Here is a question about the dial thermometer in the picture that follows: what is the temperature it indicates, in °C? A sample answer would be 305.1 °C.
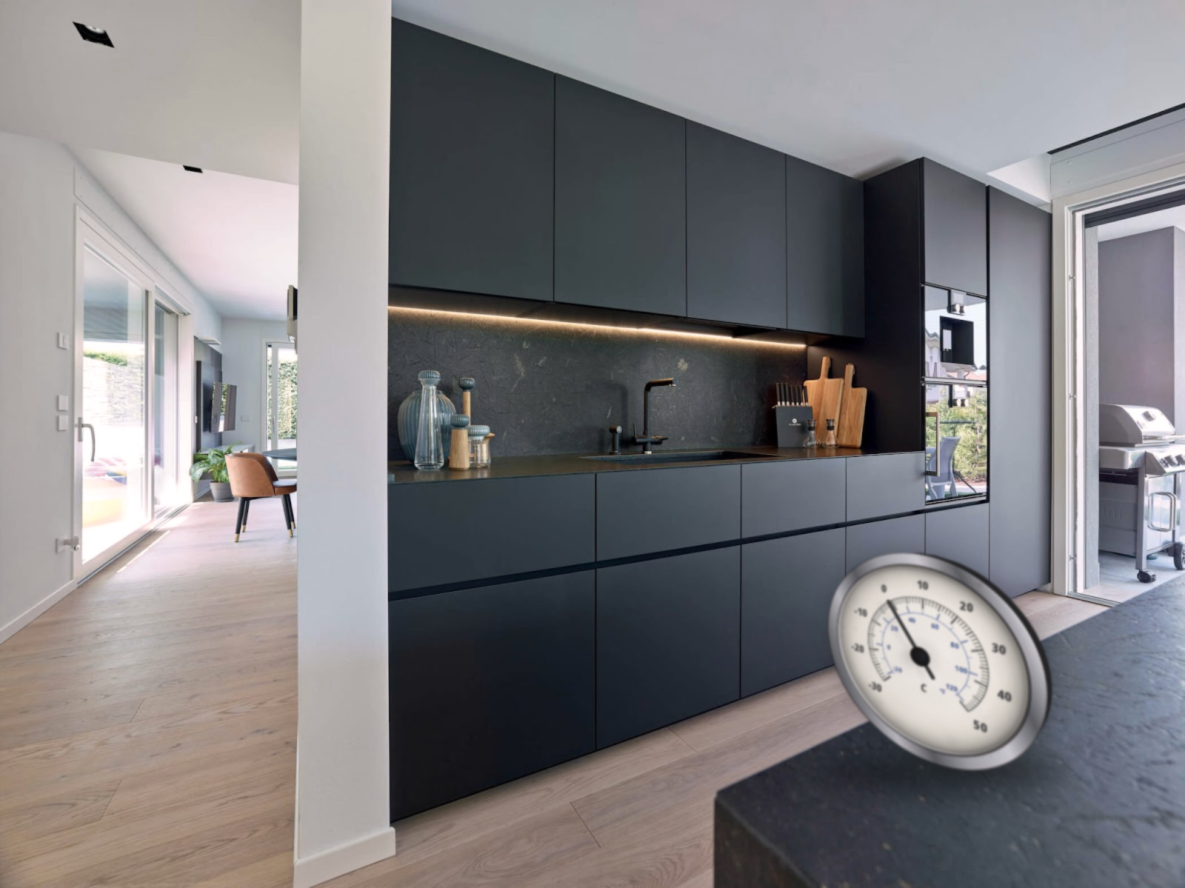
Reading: 0 °C
